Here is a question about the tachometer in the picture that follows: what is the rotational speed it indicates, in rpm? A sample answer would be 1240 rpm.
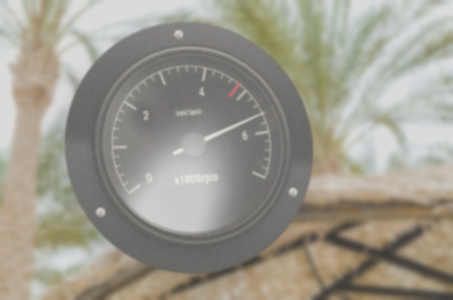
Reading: 5600 rpm
